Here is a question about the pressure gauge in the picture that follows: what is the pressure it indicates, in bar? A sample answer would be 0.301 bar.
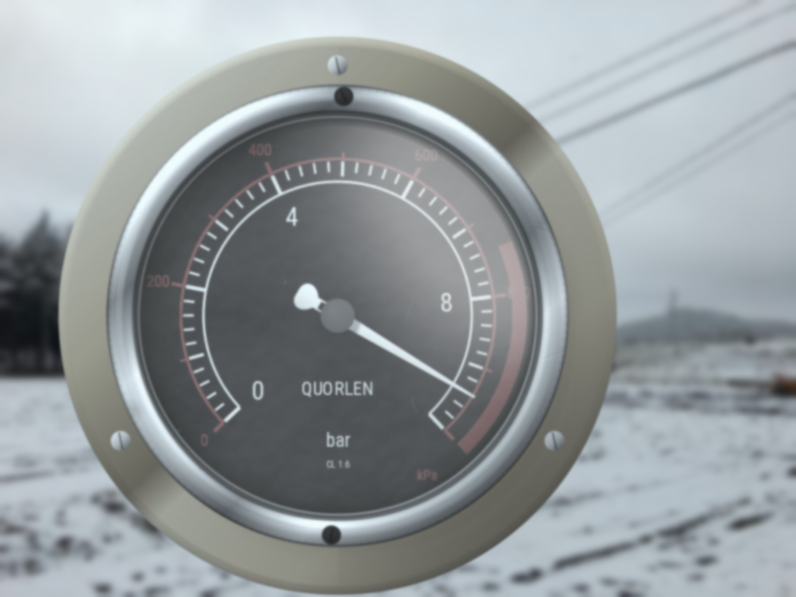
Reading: 9.4 bar
